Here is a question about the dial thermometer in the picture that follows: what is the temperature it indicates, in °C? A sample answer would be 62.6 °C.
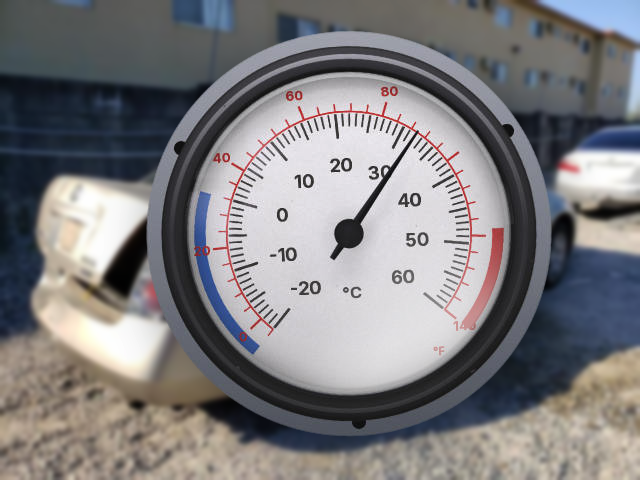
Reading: 32 °C
